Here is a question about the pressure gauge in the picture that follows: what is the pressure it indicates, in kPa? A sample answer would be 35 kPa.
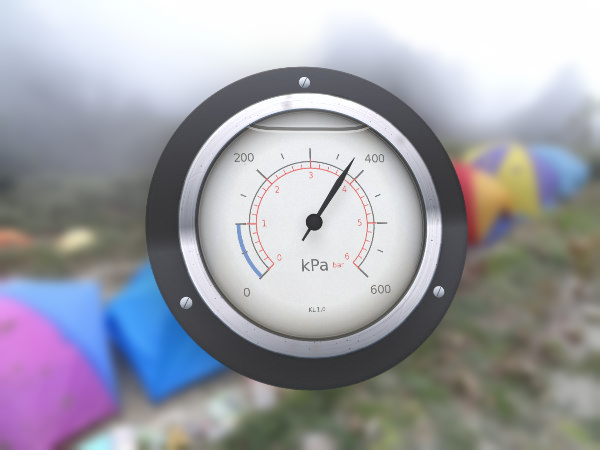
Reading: 375 kPa
